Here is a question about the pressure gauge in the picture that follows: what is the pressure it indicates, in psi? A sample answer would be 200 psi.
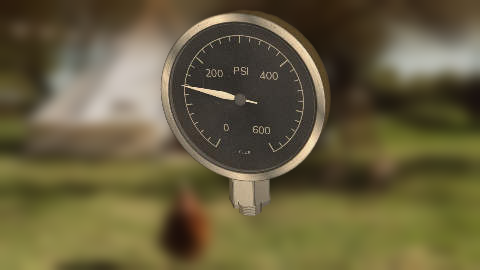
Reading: 140 psi
